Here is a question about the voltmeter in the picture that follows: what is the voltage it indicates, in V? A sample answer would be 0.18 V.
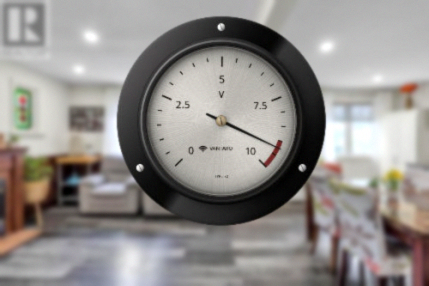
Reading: 9.25 V
